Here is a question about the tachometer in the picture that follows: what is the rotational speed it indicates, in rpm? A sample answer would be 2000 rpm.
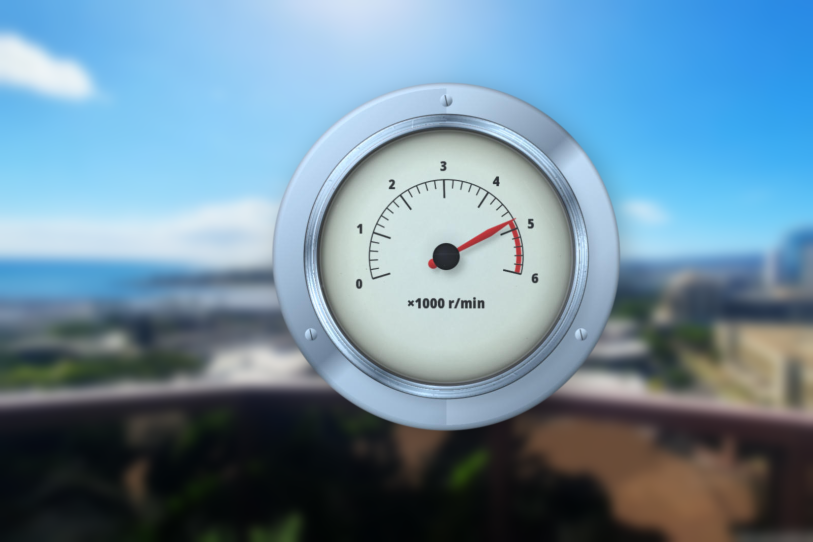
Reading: 4800 rpm
